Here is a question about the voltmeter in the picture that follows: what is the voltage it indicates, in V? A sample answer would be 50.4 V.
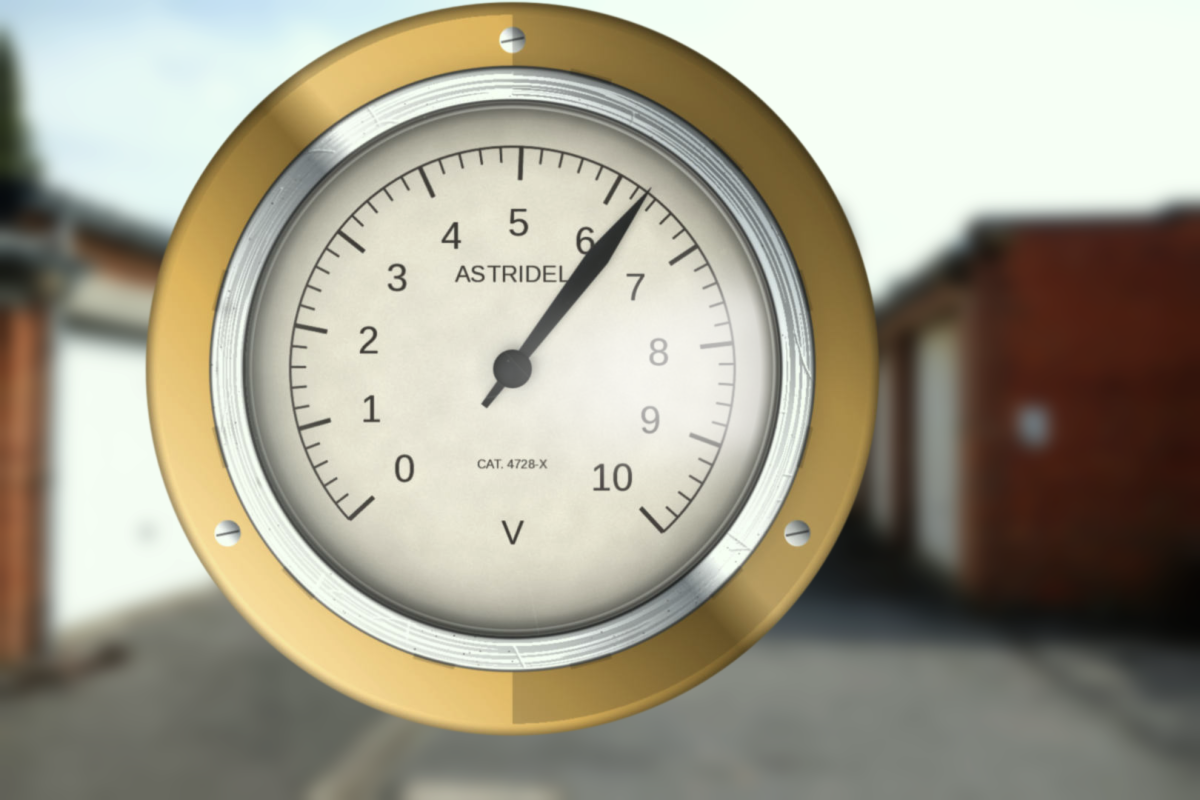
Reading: 6.3 V
